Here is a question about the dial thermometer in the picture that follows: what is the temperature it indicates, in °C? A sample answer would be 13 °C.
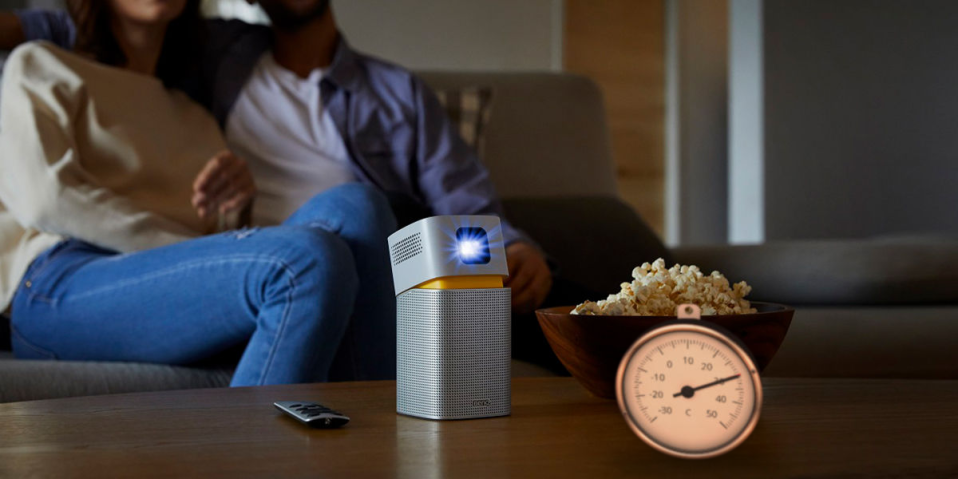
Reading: 30 °C
